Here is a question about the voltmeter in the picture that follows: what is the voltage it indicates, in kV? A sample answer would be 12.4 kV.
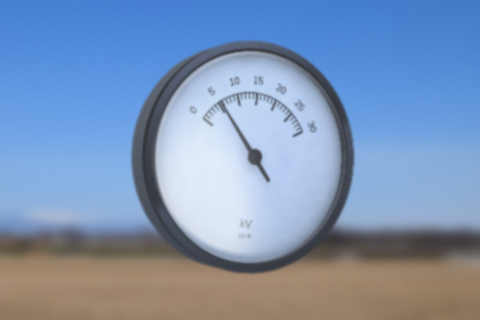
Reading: 5 kV
